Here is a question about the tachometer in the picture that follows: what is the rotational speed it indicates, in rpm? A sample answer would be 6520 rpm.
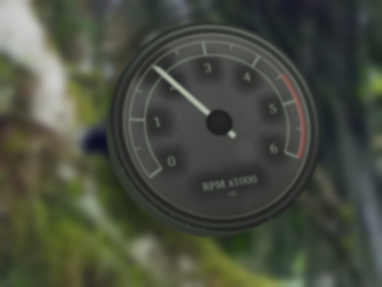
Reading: 2000 rpm
